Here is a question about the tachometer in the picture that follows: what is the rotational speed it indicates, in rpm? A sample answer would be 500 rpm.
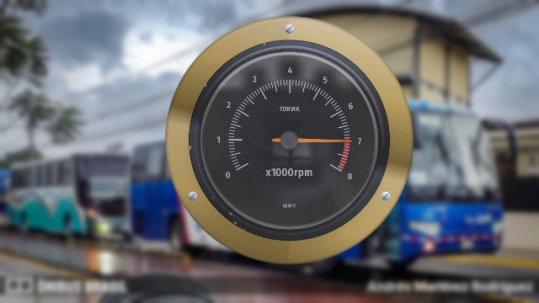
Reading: 7000 rpm
